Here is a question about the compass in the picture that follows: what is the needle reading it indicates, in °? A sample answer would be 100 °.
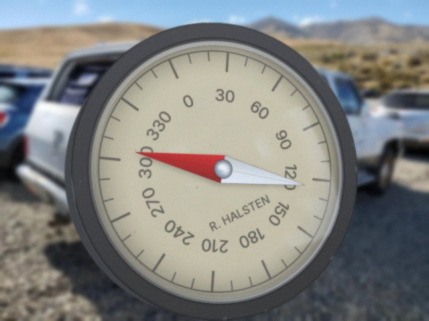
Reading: 305 °
